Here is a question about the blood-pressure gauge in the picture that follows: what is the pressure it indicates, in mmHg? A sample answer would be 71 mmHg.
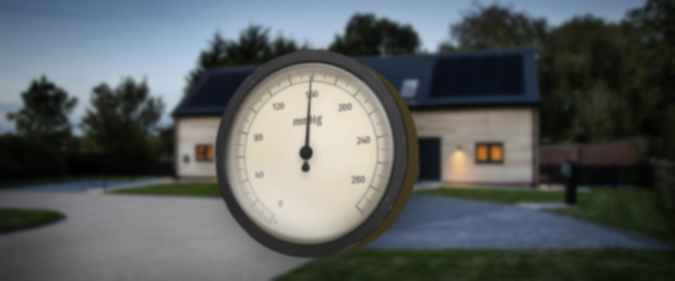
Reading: 160 mmHg
